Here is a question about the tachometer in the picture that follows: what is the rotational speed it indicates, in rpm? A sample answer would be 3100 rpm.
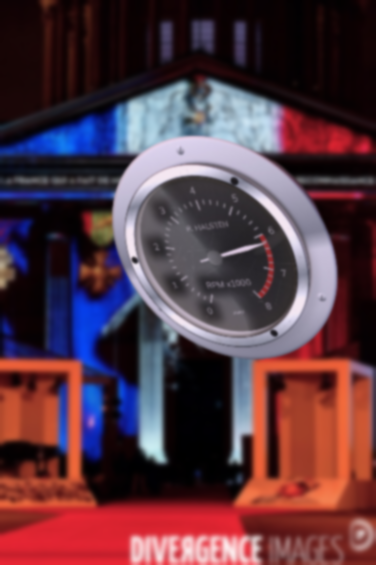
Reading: 6200 rpm
